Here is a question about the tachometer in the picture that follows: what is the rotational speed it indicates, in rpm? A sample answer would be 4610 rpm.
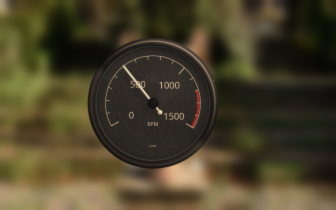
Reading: 500 rpm
